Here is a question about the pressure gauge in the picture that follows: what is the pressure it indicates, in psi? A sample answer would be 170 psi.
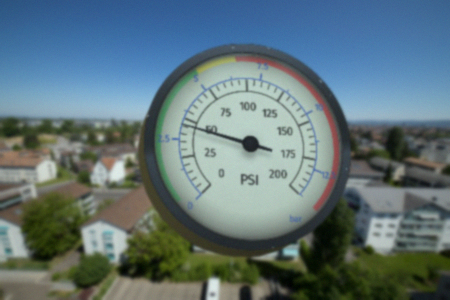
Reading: 45 psi
